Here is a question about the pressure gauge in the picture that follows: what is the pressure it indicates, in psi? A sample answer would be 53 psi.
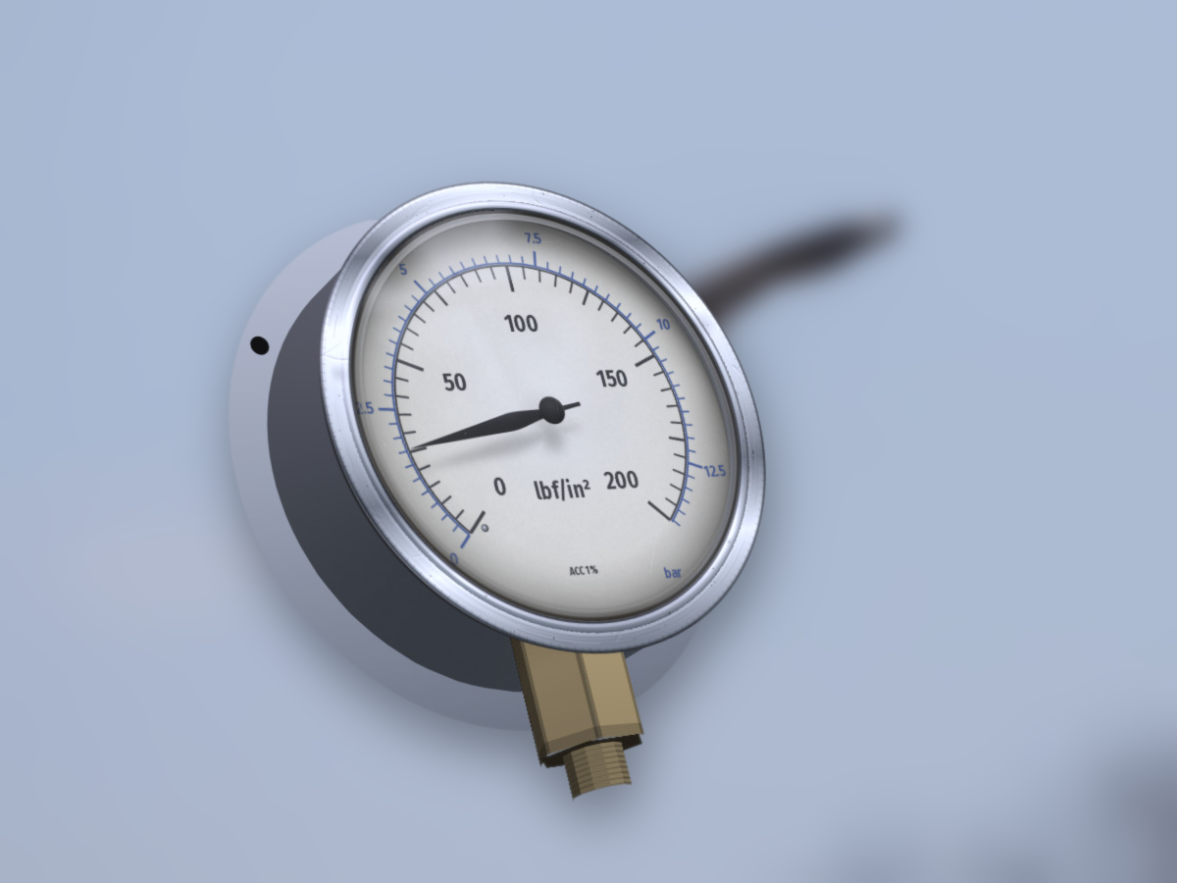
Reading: 25 psi
